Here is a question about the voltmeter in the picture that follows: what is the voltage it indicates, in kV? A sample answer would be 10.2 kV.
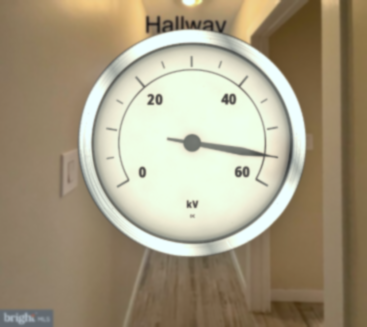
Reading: 55 kV
